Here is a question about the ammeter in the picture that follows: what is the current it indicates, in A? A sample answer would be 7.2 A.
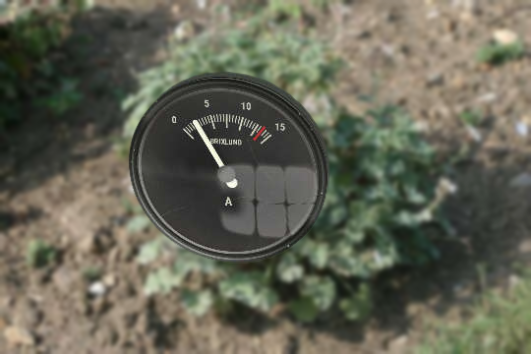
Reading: 2.5 A
